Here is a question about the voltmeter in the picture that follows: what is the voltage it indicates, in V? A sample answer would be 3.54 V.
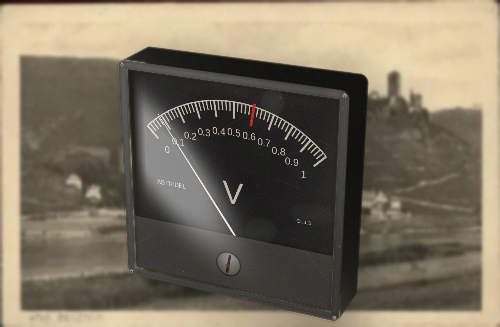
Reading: 0.1 V
